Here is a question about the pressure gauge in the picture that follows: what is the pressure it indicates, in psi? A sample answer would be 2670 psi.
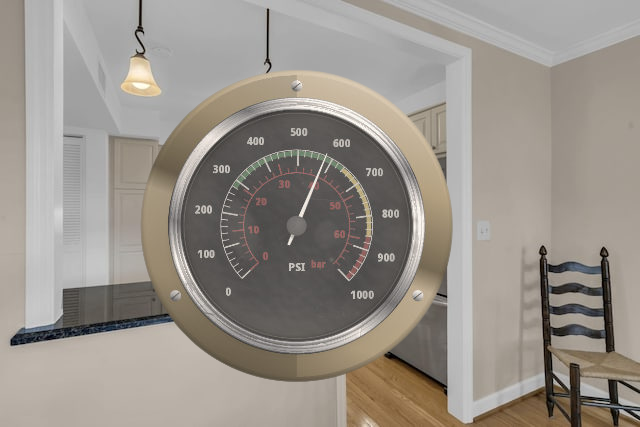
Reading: 580 psi
